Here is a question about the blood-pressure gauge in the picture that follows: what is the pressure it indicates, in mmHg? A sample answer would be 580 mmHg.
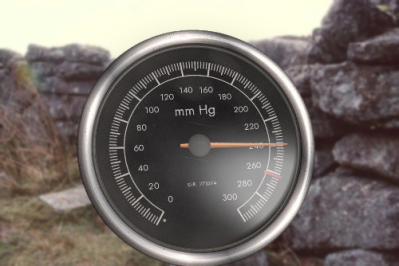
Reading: 240 mmHg
